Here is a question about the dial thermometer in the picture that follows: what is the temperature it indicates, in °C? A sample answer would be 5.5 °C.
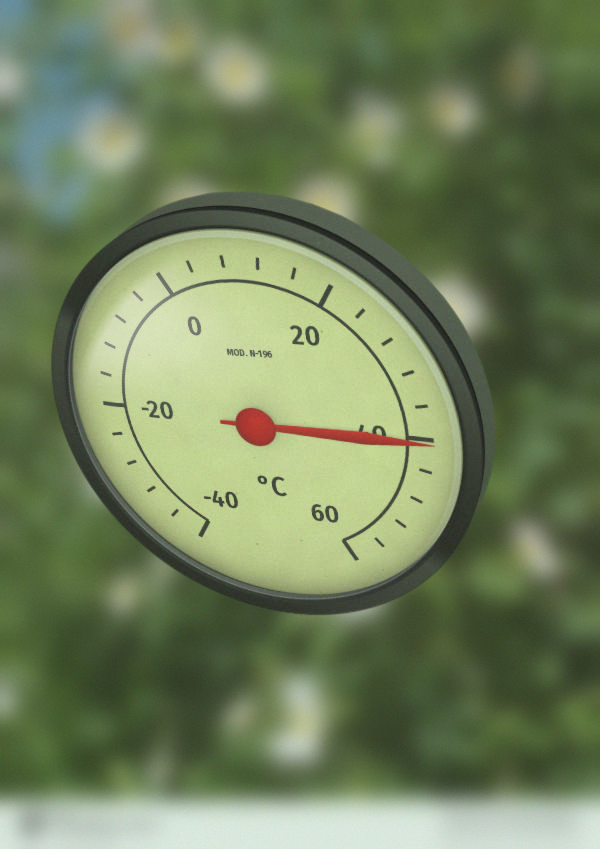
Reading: 40 °C
